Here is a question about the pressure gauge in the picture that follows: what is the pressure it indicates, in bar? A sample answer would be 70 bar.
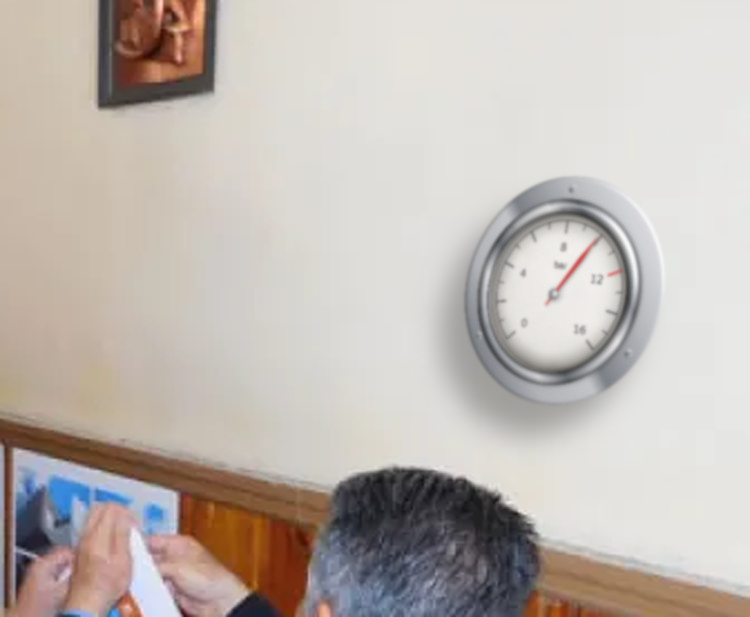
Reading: 10 bar
